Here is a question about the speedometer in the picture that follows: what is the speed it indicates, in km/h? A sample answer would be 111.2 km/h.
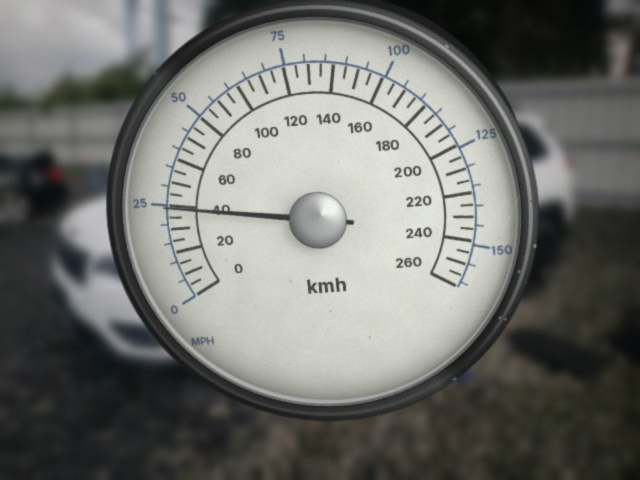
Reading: 40 km/h
